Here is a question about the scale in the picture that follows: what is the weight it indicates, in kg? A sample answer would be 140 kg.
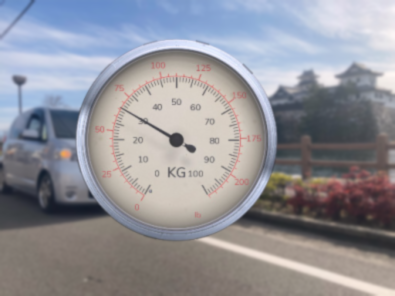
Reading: 30 kg
